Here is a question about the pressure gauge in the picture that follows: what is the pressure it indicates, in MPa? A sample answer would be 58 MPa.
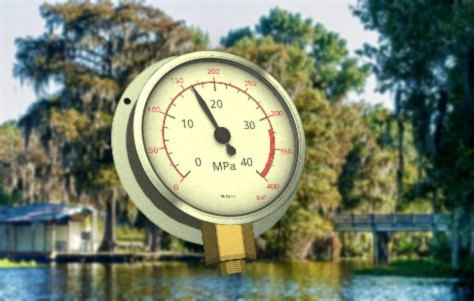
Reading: 16 MPa
